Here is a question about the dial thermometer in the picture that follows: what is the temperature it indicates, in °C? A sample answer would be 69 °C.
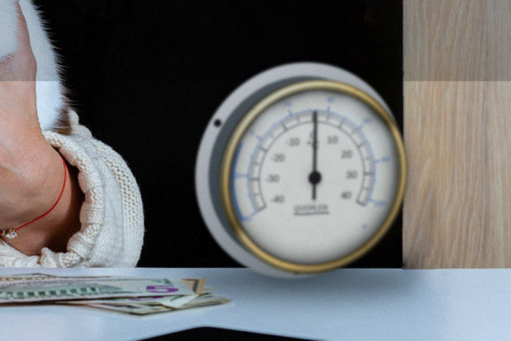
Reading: 0 °C
